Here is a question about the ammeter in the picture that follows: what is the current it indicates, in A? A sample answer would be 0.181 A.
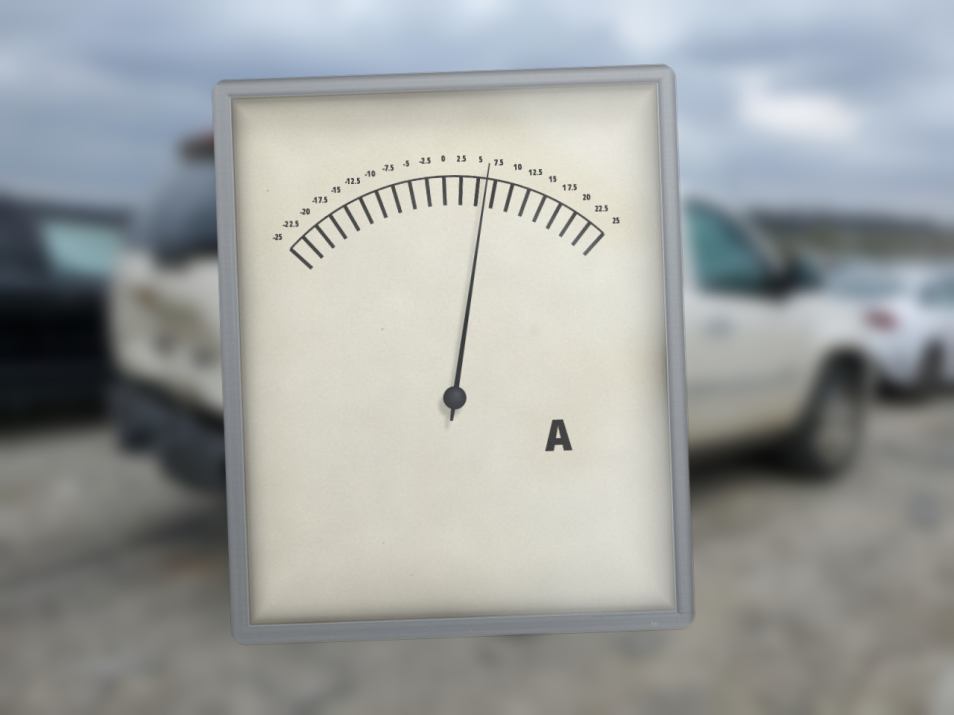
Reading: 6.25 A
